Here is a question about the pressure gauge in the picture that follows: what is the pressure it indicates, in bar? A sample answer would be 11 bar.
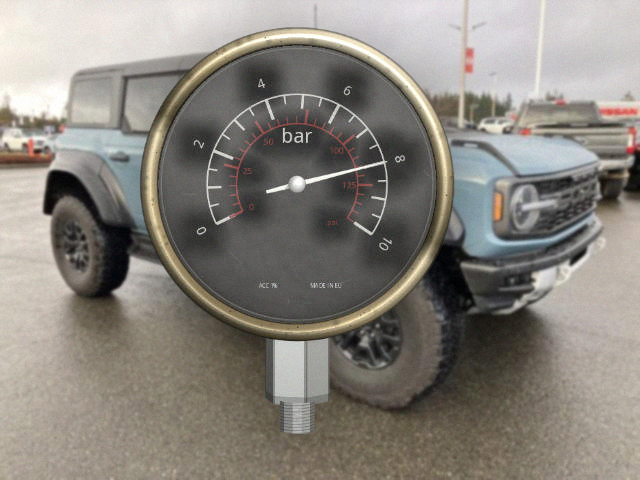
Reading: 8 bar
